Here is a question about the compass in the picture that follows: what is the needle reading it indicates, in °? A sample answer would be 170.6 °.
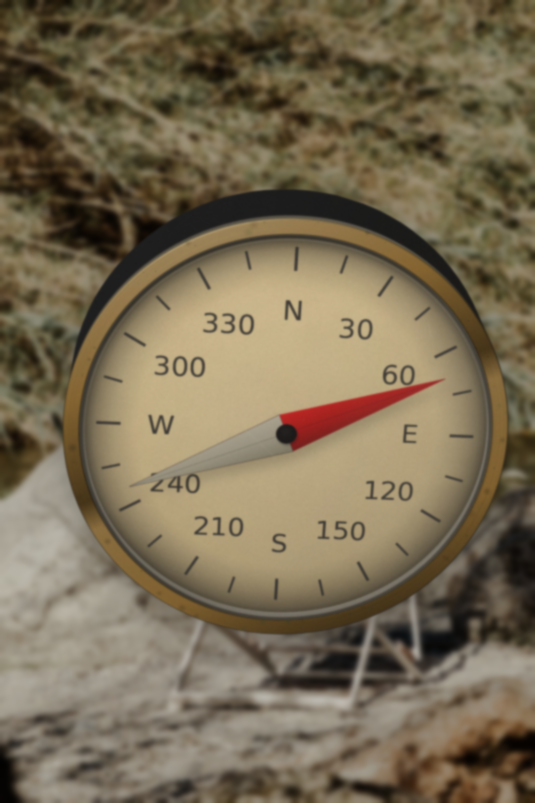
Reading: 67.5 °
